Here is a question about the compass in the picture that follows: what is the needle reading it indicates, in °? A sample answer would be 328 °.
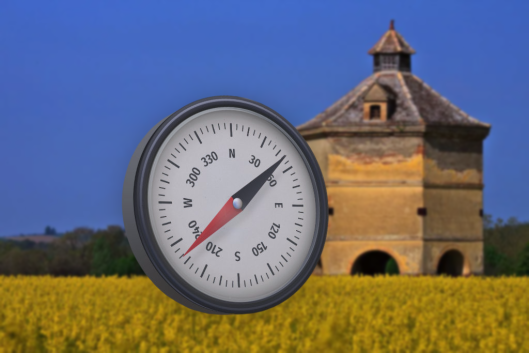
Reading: 230 °
